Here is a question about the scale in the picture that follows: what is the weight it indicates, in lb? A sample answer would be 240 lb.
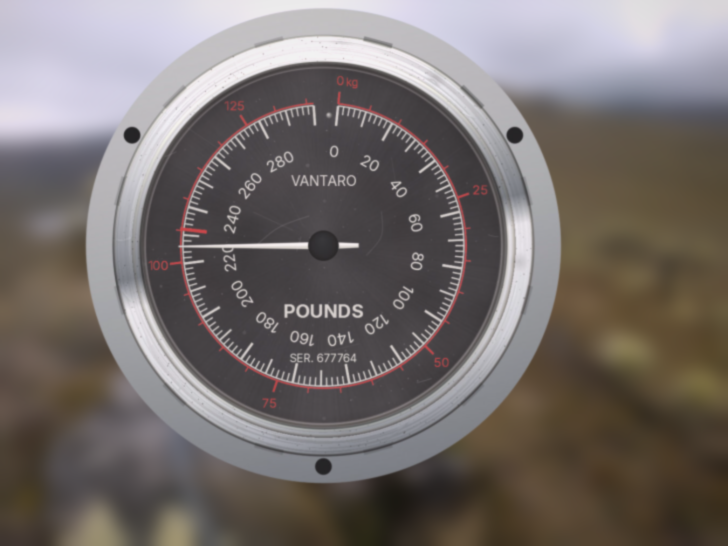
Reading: 226 lb
